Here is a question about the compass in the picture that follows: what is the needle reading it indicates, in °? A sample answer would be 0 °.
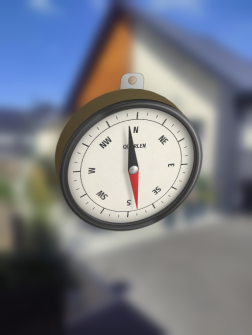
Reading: 170 °
